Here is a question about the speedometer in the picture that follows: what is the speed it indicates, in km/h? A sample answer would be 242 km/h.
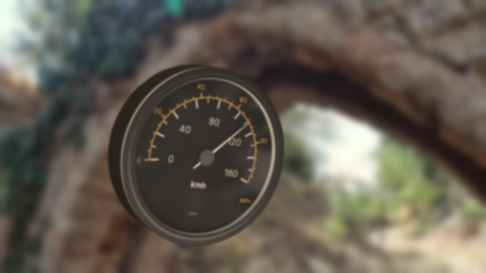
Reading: 110 km/h
